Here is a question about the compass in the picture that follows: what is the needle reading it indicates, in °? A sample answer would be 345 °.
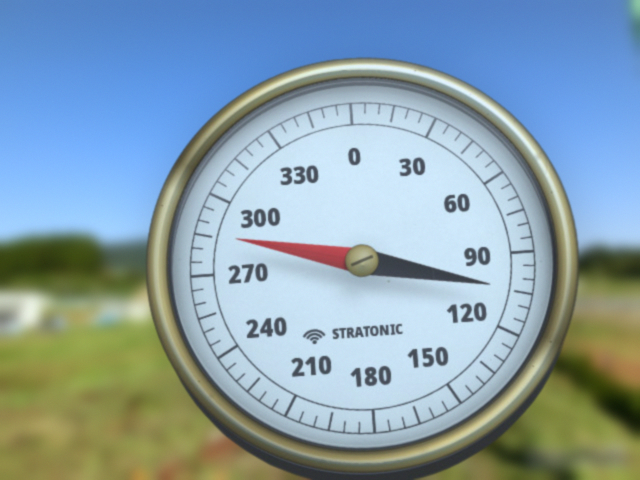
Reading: 285 °
